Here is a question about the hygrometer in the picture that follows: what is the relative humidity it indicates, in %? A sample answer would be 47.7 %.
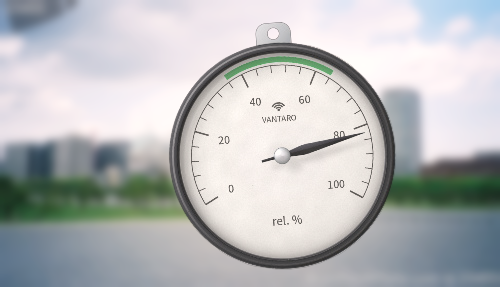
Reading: 82 %
